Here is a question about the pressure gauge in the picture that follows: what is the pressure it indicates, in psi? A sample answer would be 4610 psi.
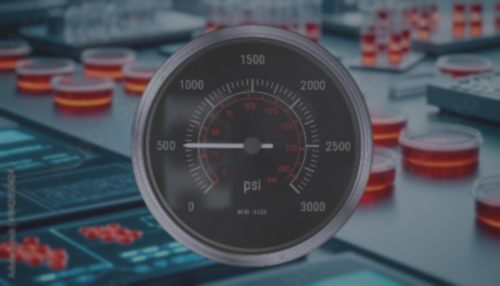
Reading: 500 psi
